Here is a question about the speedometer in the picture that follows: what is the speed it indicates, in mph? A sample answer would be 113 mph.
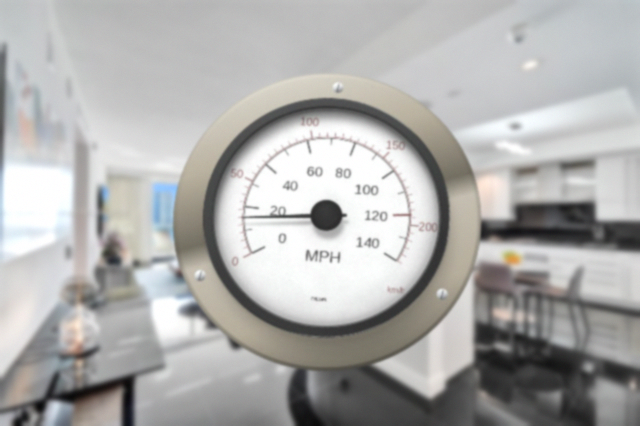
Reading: 15 mph
